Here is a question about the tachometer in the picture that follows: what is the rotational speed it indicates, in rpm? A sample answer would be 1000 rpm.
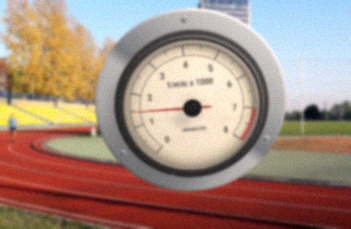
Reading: 1500 rpm
